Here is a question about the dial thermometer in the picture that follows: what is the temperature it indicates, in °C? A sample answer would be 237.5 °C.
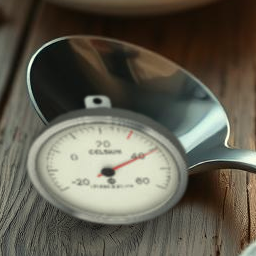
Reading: 40 °C
